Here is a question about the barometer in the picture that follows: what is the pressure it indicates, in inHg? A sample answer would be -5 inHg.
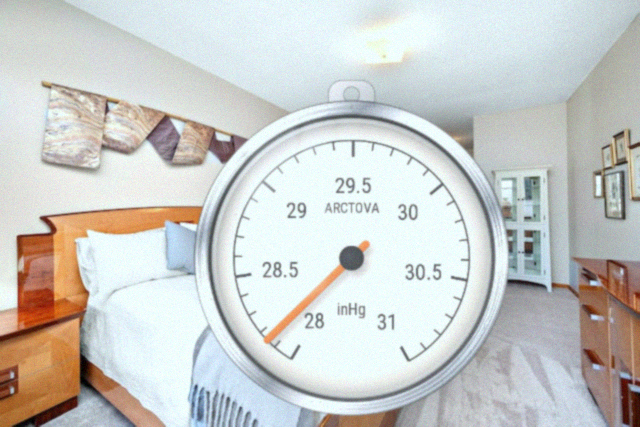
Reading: 28.15 inHg
